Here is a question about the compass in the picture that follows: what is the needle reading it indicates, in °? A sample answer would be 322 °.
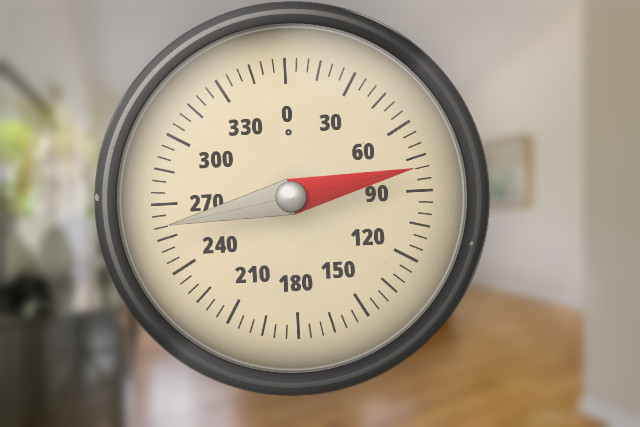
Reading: 80 °
